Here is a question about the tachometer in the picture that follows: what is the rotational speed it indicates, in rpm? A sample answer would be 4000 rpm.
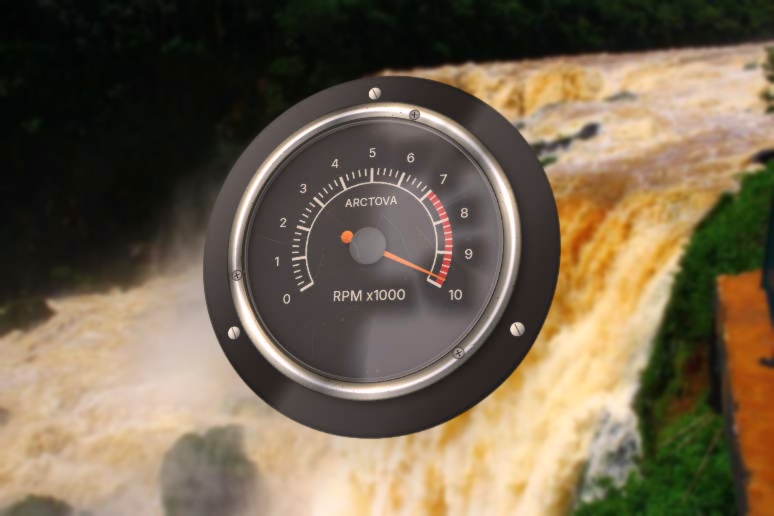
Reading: 9800 rpm
